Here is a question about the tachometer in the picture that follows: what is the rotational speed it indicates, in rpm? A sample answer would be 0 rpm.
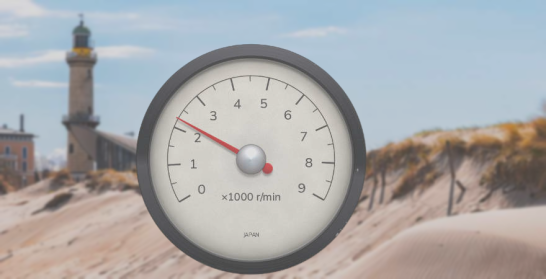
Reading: 2250 rpm
